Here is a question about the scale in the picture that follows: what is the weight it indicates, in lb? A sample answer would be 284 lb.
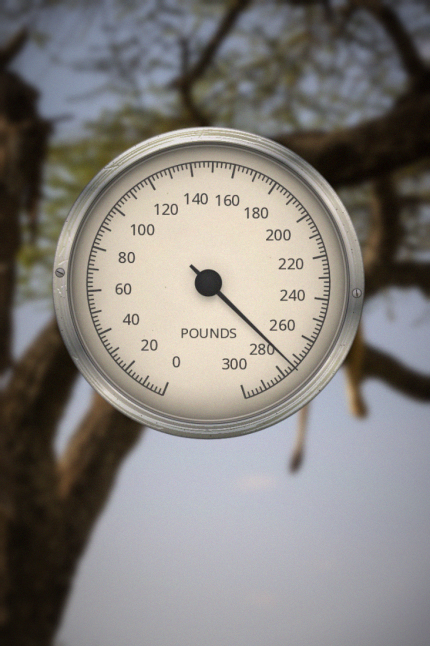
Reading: 274 lb
